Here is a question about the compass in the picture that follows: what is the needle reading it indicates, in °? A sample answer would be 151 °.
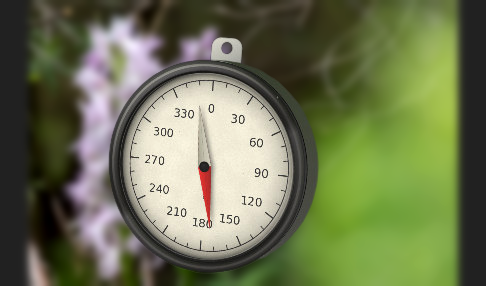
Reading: 170 °
